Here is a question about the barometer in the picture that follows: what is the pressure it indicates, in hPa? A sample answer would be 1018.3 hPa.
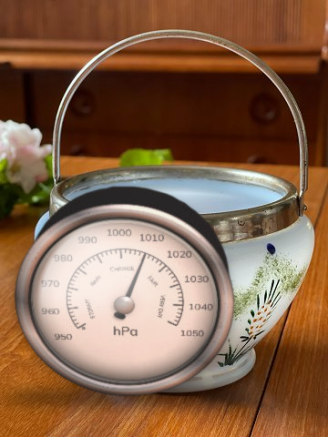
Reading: 1010 hPa
